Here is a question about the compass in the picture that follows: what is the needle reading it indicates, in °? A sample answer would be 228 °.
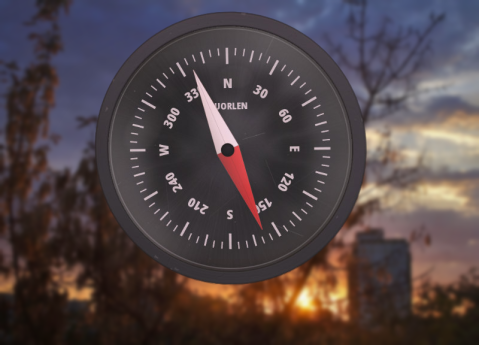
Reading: 157.5 °
